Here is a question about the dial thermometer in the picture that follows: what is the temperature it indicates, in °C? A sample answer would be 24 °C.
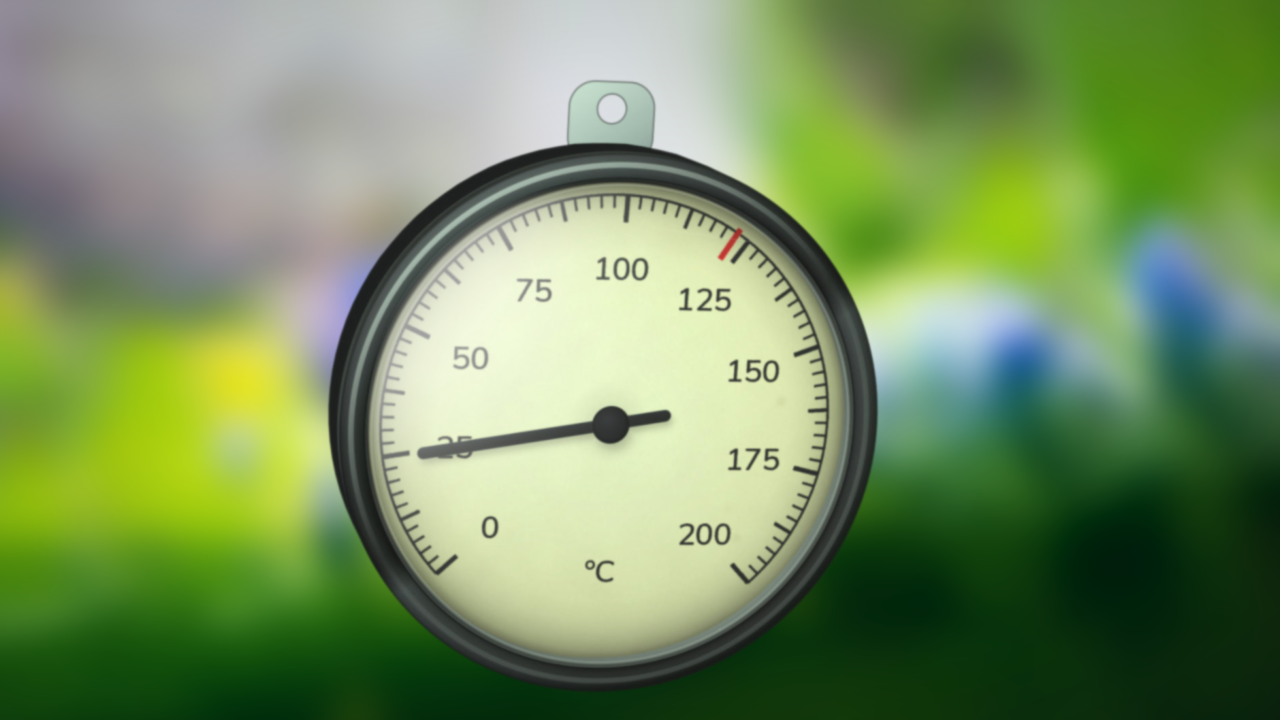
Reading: 25 °C
